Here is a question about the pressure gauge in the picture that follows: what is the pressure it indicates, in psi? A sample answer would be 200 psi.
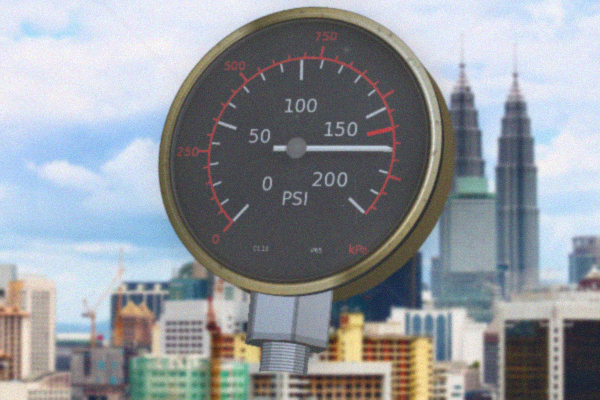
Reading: 170 psi
